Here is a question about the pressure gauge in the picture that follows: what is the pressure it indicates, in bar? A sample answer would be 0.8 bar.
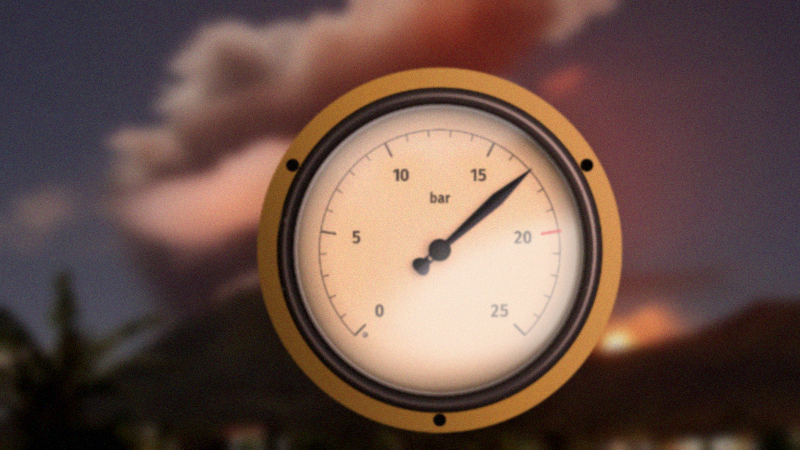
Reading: 17 bar
